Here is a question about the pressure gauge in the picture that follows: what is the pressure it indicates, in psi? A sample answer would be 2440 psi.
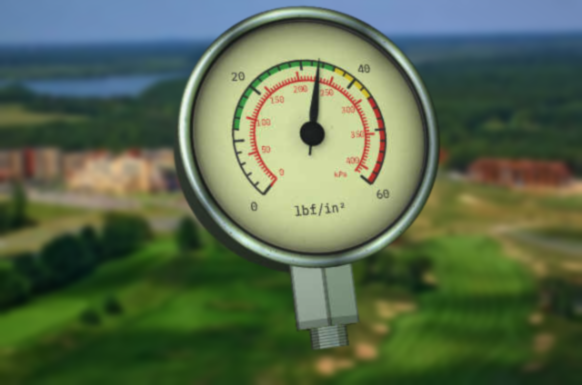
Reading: 33 psi
